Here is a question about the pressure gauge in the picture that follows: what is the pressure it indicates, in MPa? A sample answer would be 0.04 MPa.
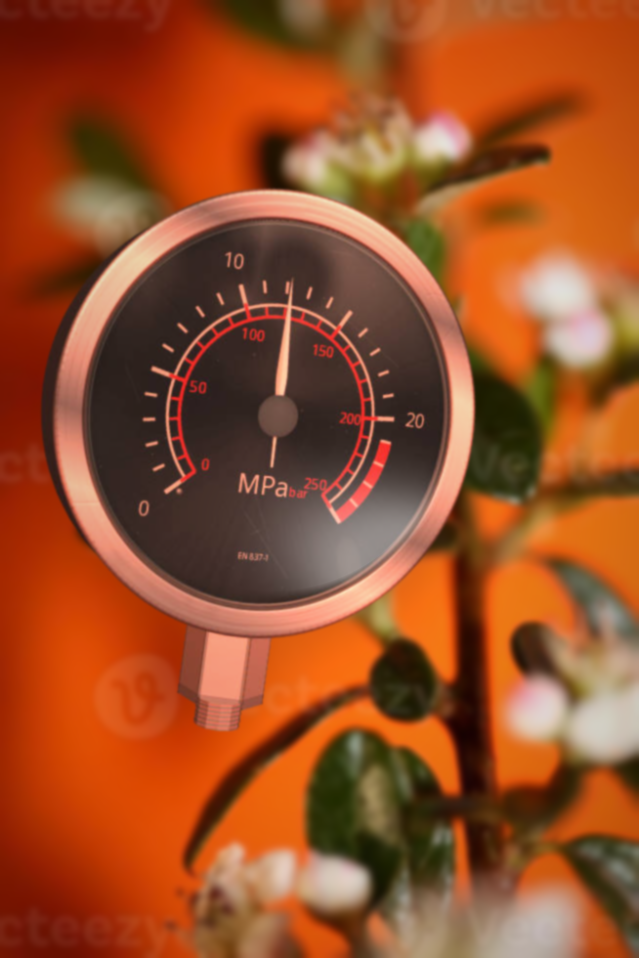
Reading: 12 MPa
